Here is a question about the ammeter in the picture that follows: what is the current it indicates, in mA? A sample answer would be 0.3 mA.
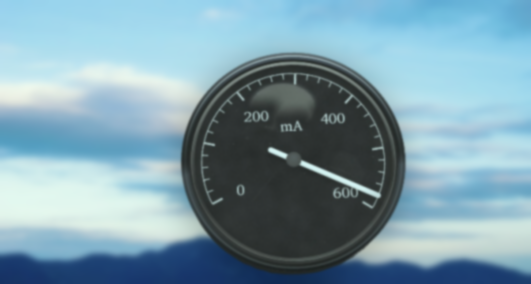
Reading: 580 mA
